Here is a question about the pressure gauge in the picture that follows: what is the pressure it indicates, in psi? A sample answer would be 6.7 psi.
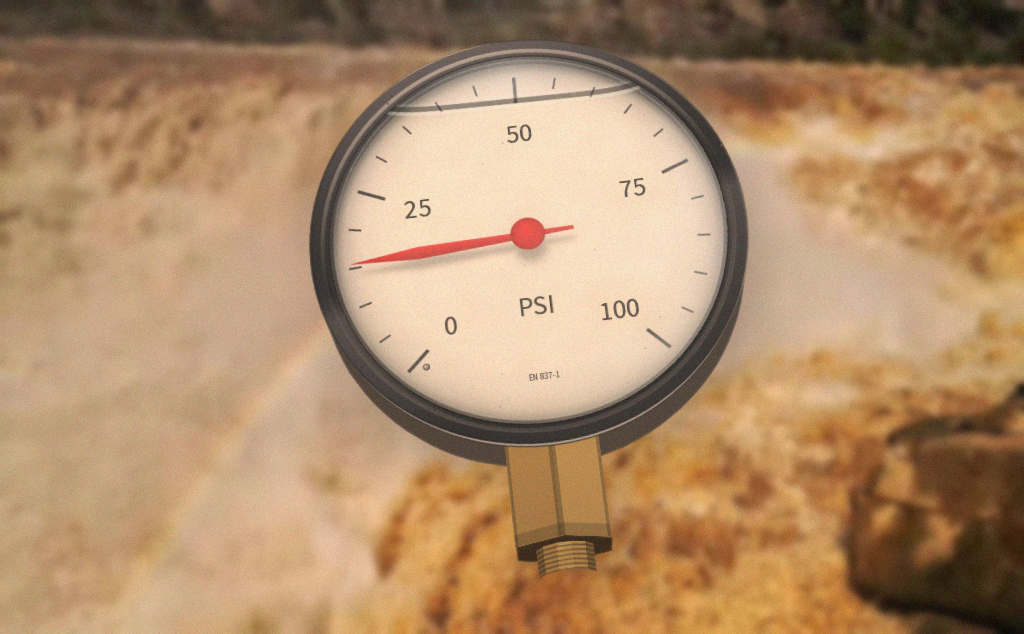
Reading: 15 psi
